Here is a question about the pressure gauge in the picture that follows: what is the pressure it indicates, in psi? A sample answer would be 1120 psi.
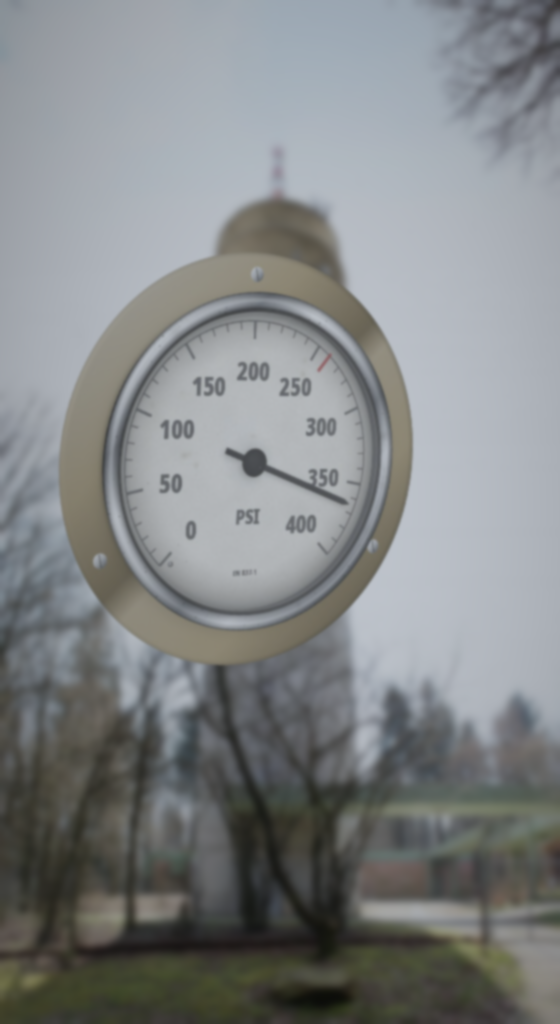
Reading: 365 psi
